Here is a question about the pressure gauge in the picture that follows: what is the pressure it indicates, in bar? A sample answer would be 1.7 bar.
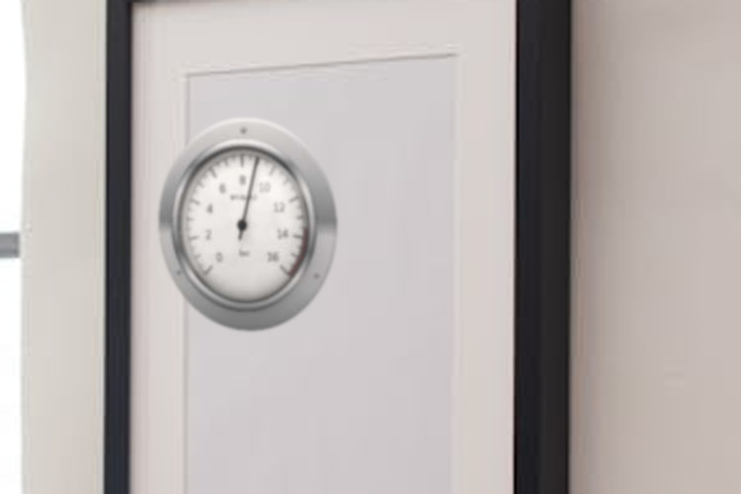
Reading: 9 bar
